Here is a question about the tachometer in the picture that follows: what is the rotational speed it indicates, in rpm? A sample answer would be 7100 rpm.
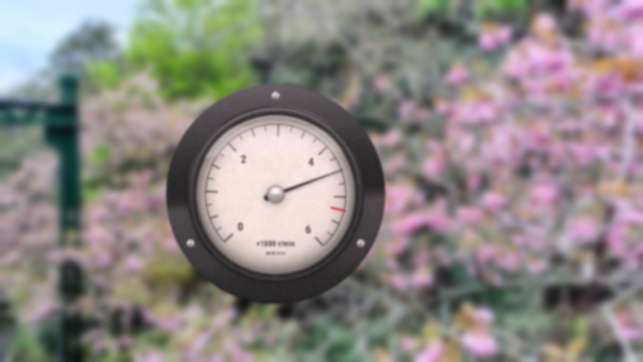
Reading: 4500 rpm
